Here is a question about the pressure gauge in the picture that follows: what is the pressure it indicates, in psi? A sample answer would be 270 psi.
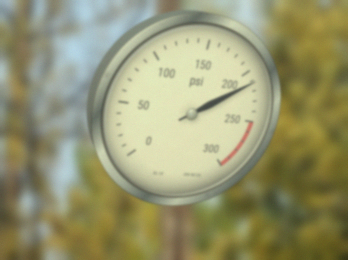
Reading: 210 psi
